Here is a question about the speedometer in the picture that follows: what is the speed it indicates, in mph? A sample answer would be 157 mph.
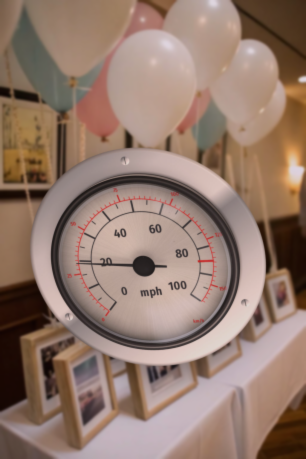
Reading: 20 mph
